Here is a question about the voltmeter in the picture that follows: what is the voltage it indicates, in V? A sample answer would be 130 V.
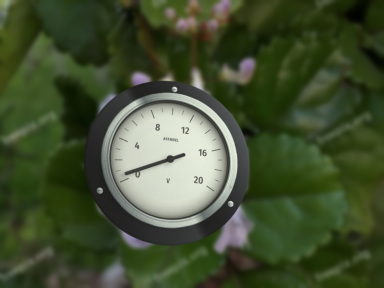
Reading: 0.5 V
